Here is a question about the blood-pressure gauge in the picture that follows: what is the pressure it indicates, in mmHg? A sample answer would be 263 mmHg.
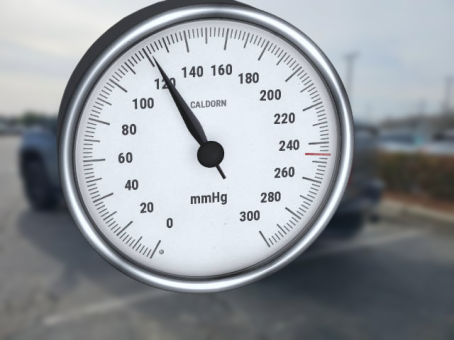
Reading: 122 mmHg
